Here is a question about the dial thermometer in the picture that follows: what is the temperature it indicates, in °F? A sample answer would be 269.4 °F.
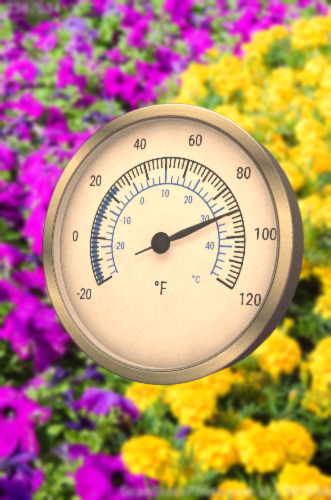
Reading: 90 °F
